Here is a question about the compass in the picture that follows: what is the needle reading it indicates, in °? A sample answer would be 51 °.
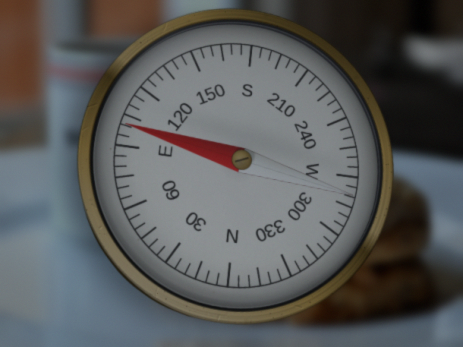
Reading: 100 °
